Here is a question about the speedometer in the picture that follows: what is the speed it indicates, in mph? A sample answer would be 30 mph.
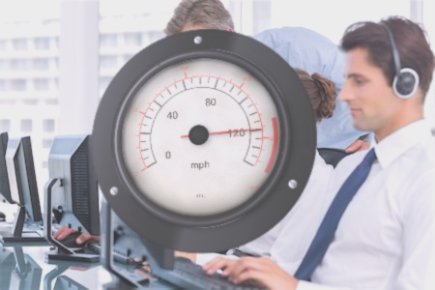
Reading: 120 mph
